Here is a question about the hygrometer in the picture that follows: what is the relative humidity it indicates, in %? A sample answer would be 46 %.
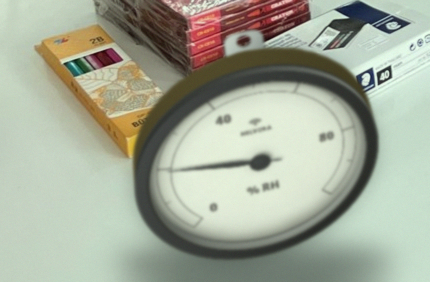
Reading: 20 %
